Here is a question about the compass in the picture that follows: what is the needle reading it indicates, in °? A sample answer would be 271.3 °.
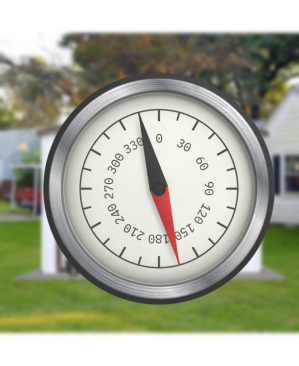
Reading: 165 °
